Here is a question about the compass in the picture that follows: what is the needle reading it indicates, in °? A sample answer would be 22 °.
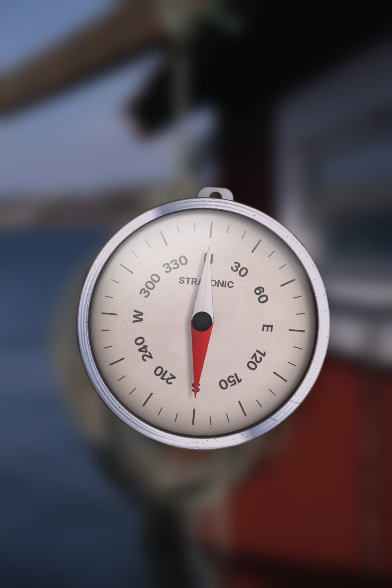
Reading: 180 °
